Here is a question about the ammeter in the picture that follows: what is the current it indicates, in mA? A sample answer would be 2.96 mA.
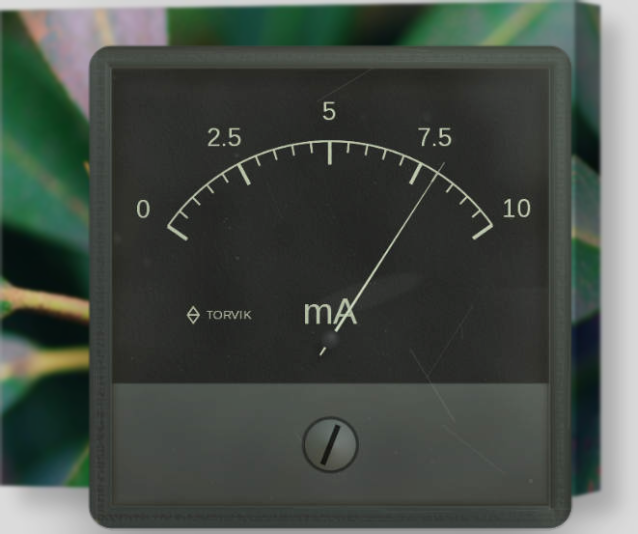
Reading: 8 mA
